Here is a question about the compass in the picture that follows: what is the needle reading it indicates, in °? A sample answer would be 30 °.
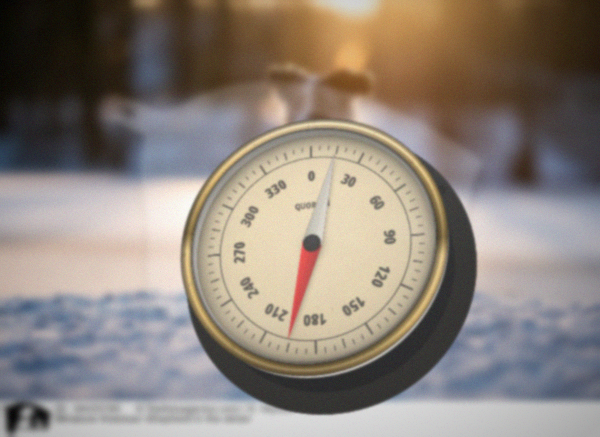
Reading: 195 °
